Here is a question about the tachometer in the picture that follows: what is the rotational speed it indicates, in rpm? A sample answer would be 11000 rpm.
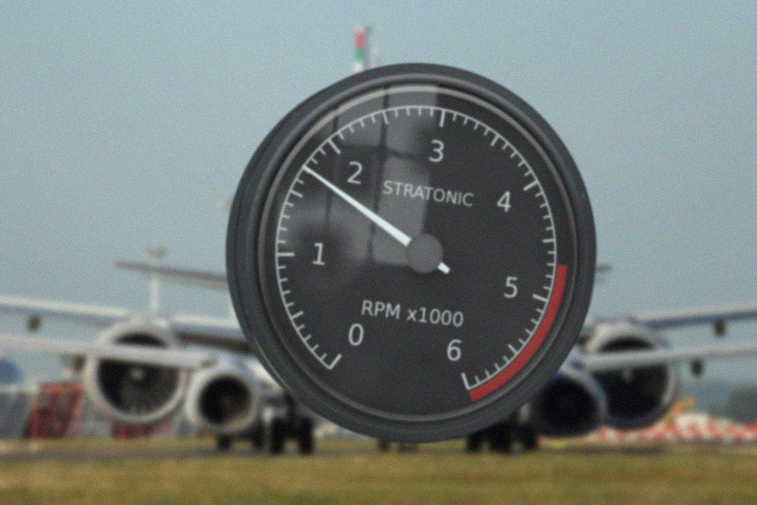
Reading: 1700 rpm
